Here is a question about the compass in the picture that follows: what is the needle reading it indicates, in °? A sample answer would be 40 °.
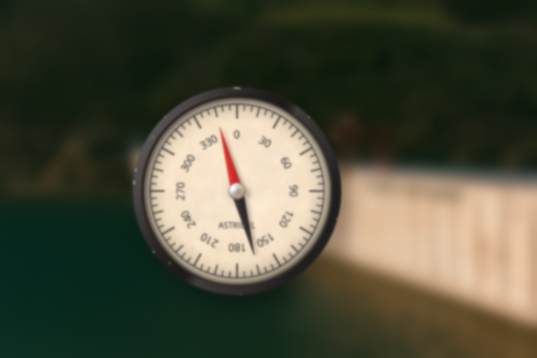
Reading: 345 °
